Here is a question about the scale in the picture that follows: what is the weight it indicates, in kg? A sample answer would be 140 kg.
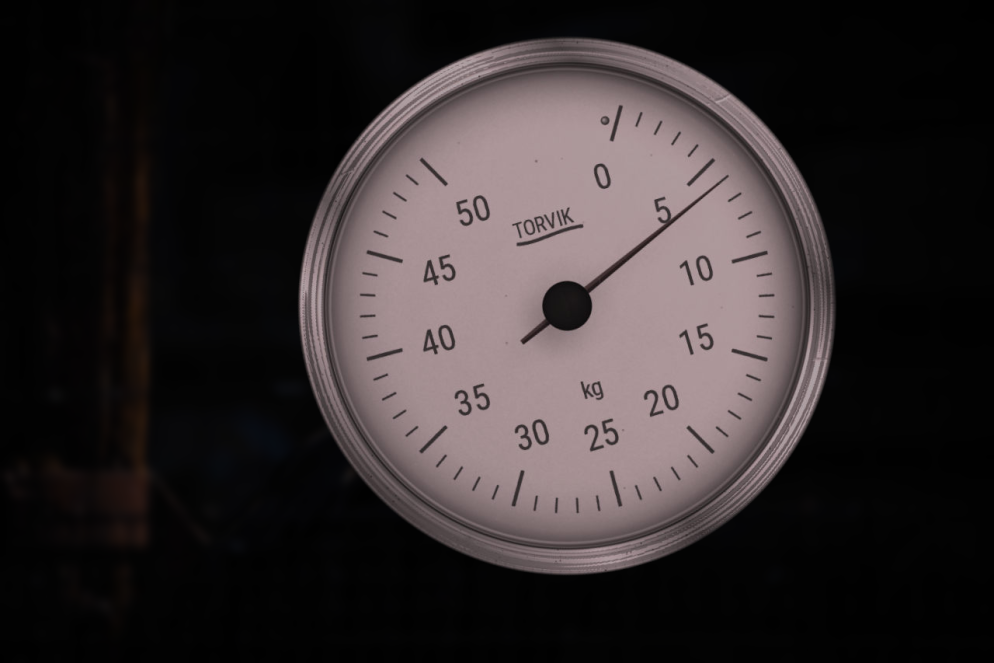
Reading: 6 kg
